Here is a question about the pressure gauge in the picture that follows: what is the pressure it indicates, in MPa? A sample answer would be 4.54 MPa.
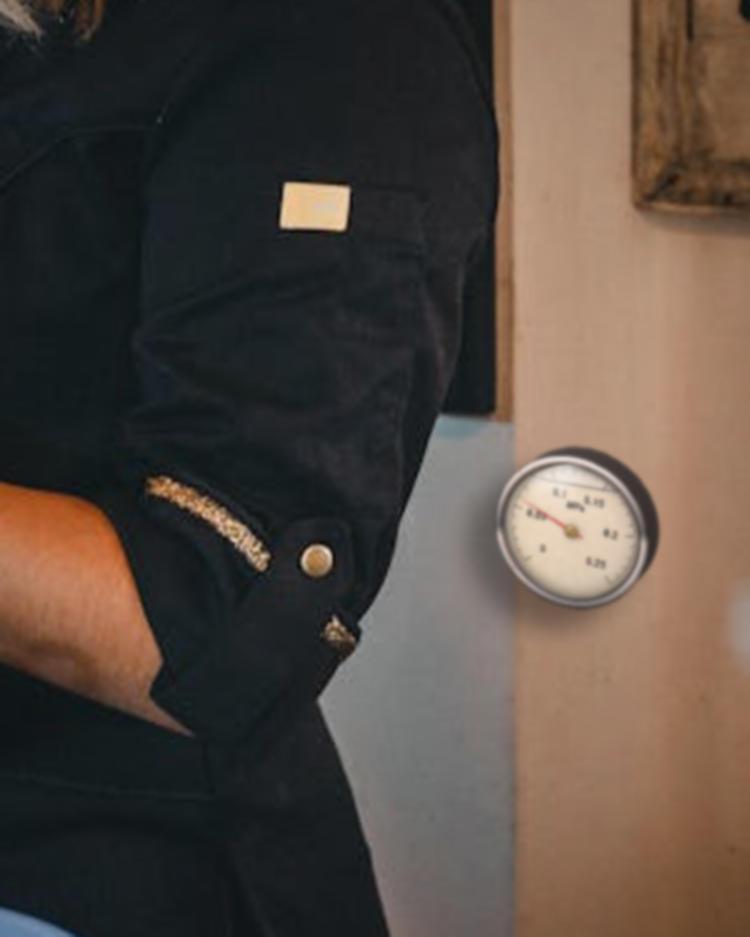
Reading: 0.06 MPa
